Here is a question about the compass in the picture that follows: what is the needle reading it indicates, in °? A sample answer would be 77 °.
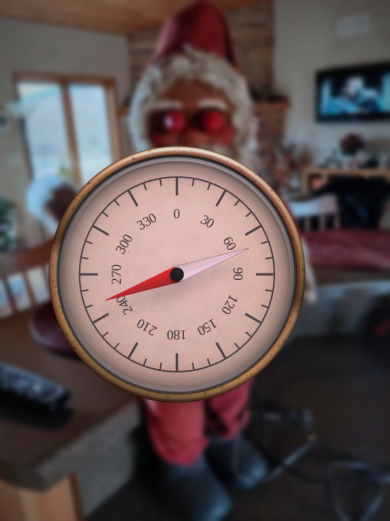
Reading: 250 °
